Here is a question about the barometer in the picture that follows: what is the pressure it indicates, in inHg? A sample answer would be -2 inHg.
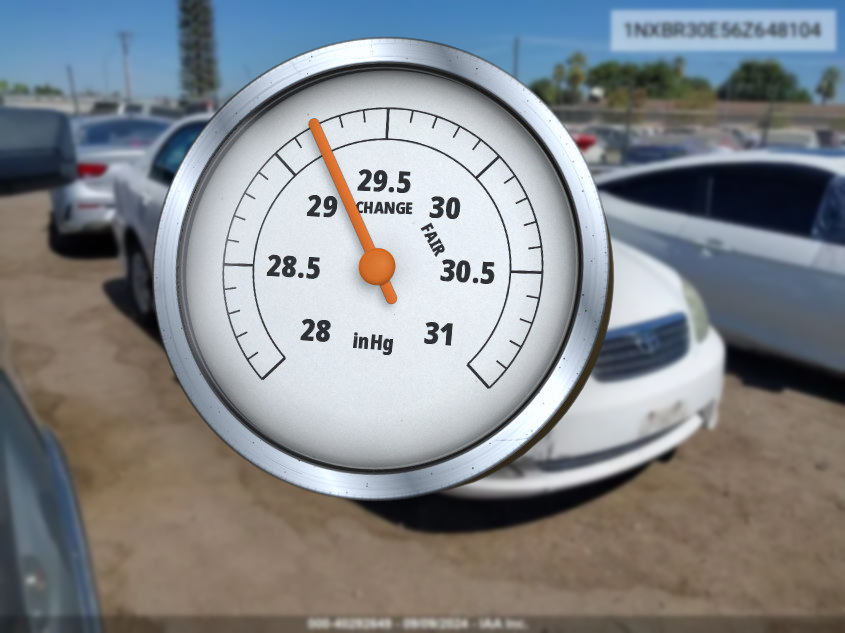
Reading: 29.2 inHg
